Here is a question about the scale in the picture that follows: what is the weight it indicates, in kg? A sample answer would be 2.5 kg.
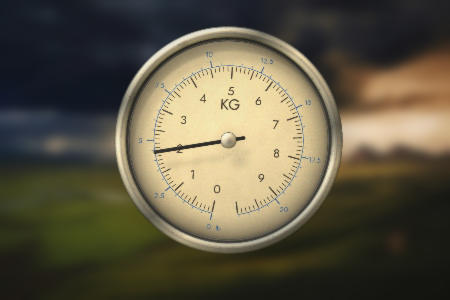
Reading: 2 kg
